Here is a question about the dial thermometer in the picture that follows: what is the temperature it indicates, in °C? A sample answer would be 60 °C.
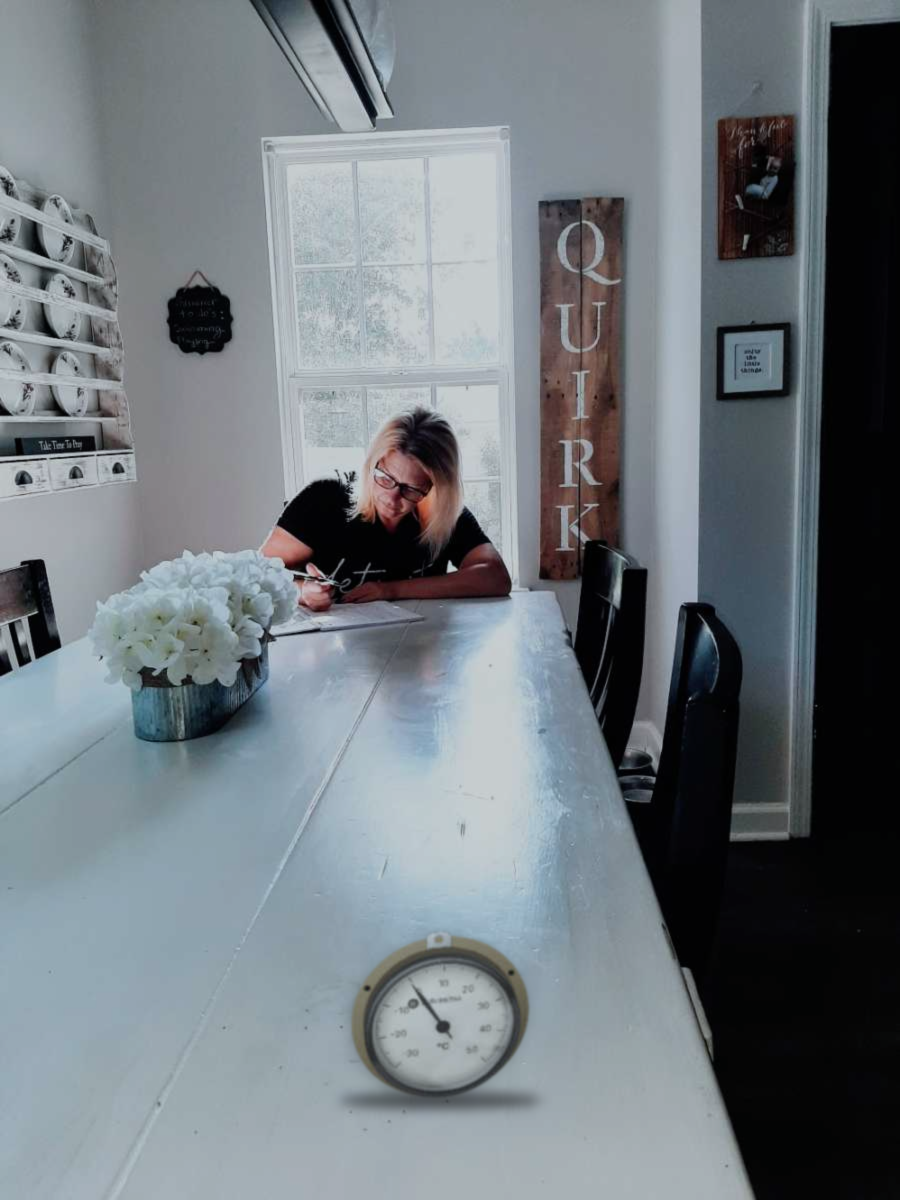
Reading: 0 °C
